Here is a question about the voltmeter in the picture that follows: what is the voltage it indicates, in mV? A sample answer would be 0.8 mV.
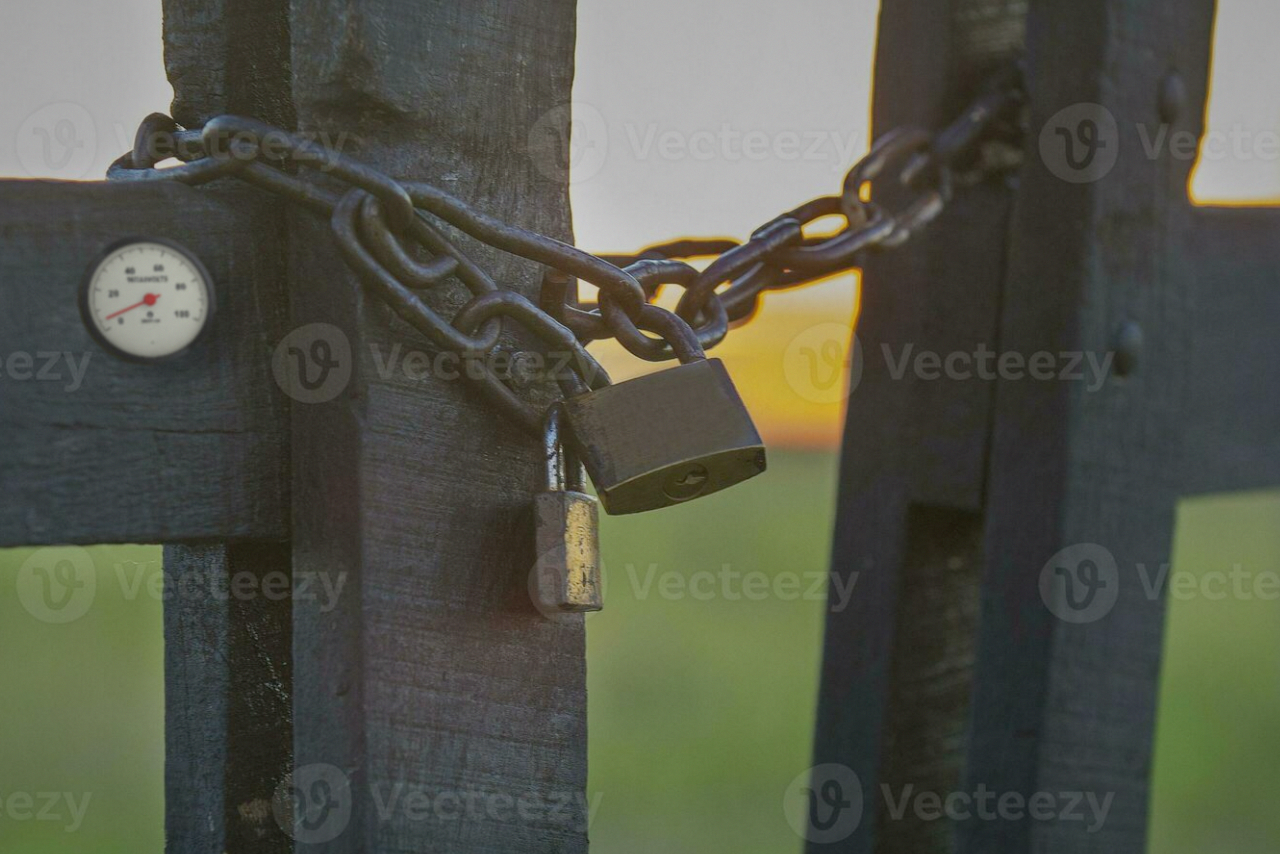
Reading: 5 mV
